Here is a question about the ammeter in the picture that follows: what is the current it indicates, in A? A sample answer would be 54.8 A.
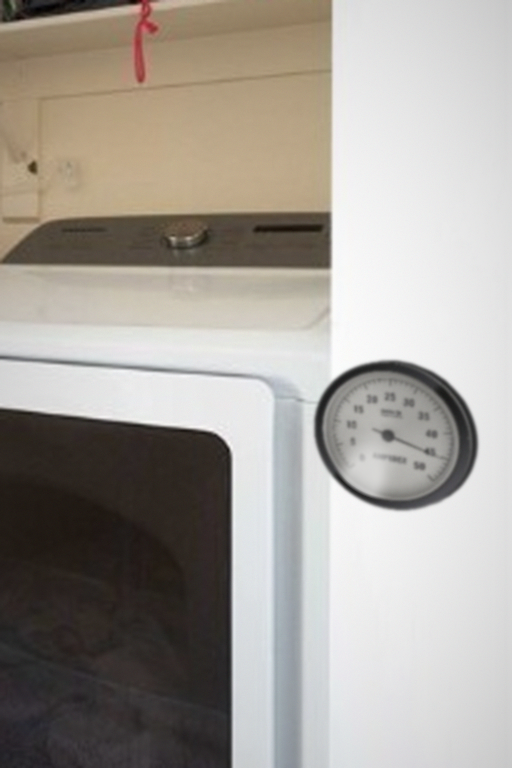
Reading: 45 A
